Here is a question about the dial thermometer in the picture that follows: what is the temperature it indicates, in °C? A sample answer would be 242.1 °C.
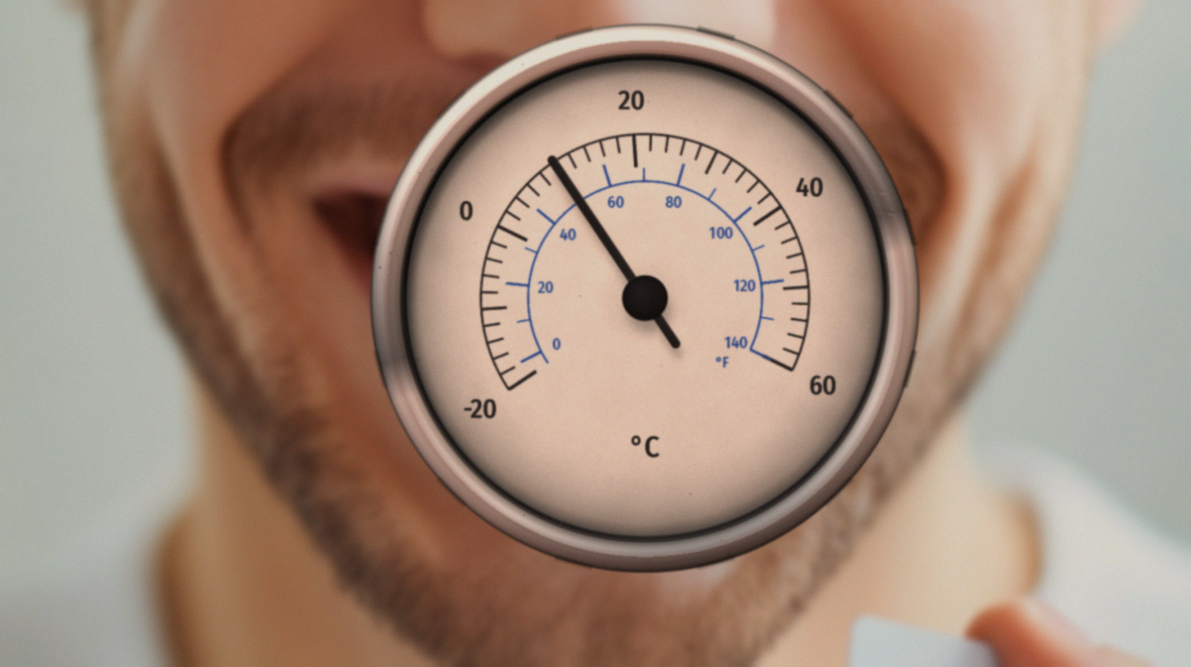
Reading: 10 °C
